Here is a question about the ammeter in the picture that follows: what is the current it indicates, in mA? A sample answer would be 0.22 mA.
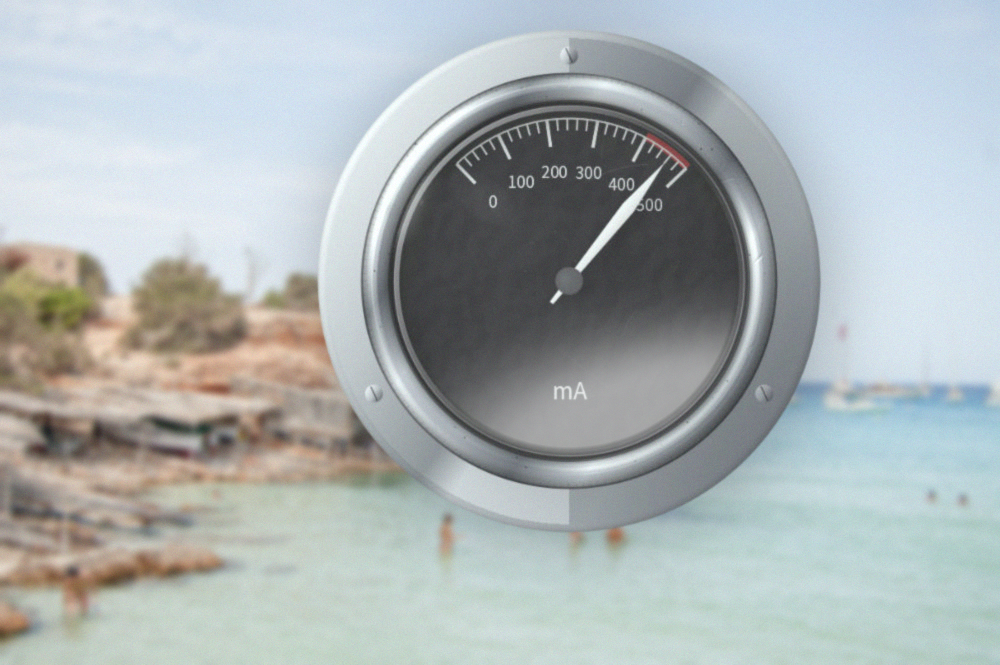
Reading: 460 mA
